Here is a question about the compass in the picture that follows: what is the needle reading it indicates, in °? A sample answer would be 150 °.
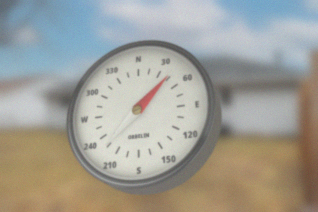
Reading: 45 °
